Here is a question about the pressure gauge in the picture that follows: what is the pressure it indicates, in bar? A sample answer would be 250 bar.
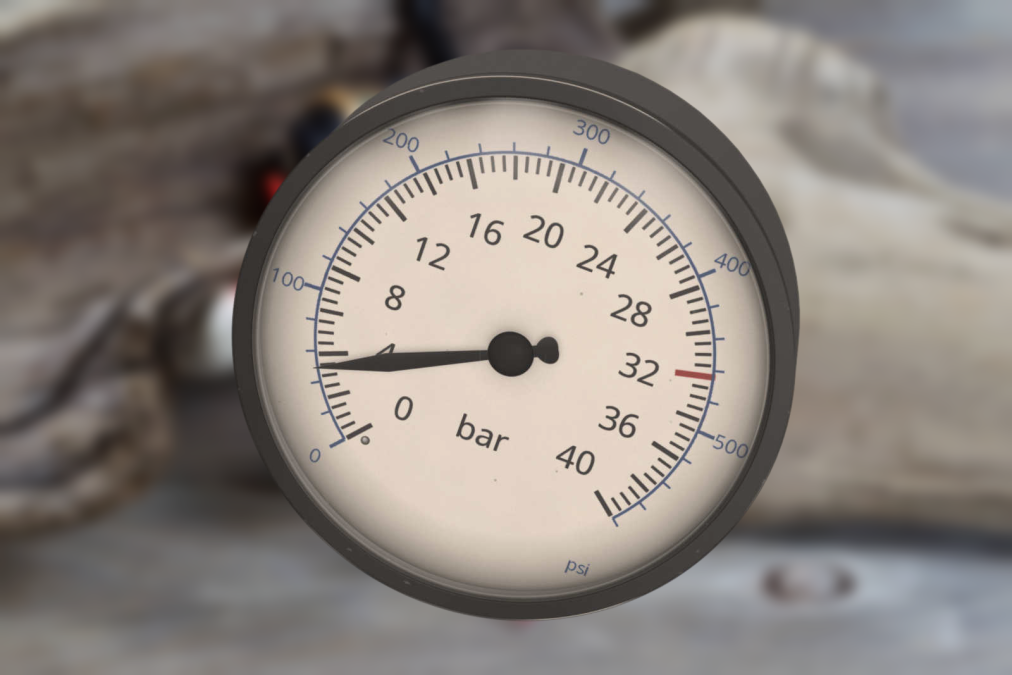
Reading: 3.5 bar
